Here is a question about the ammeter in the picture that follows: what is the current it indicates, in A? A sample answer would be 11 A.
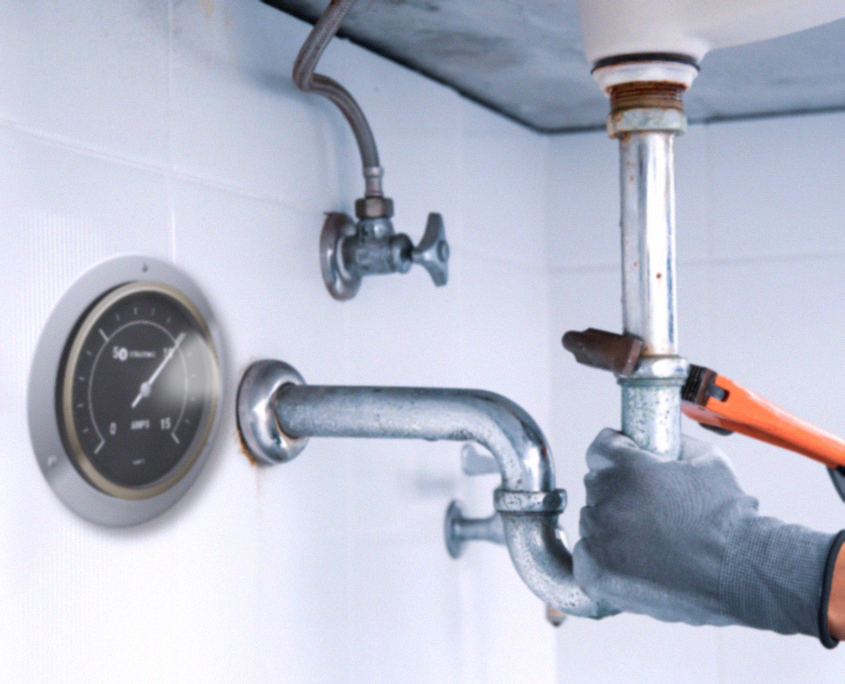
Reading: 10 A
